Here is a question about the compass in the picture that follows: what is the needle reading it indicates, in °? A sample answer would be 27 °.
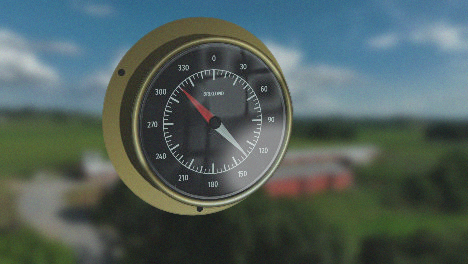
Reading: 315 °
